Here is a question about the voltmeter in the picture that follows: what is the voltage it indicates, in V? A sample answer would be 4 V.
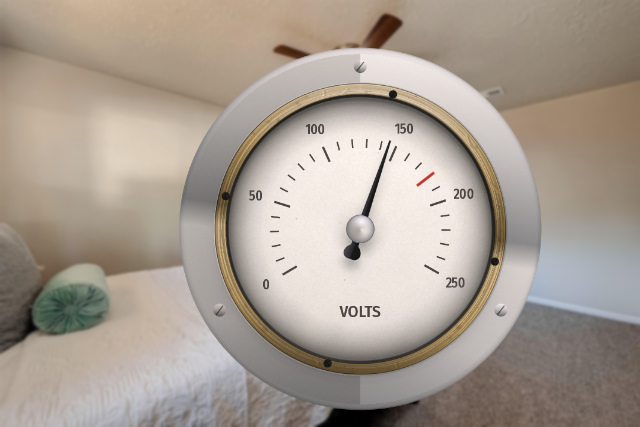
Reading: 145 V
